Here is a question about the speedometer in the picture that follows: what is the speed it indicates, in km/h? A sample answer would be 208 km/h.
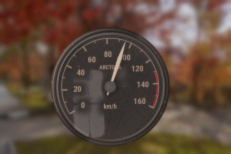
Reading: 95 km/h
